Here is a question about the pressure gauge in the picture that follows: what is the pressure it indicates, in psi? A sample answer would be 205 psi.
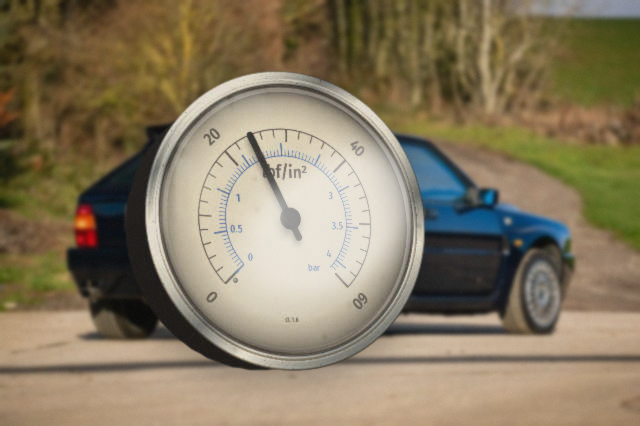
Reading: 24 psi
